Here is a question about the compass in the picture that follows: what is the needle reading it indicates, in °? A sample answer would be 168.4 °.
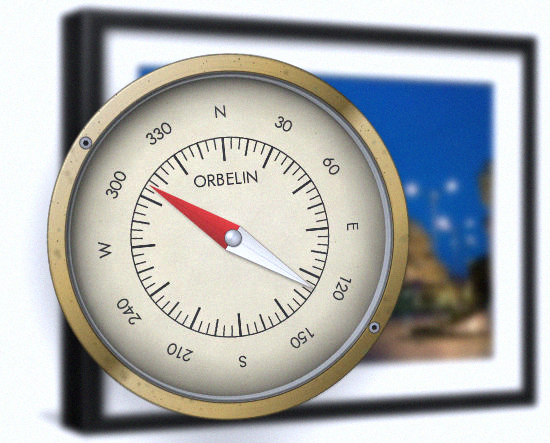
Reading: 307.5 °
